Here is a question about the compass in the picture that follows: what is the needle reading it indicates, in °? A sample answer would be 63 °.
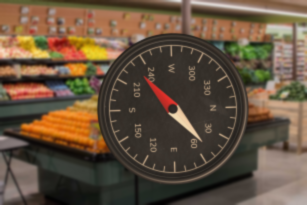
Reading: 230 °
